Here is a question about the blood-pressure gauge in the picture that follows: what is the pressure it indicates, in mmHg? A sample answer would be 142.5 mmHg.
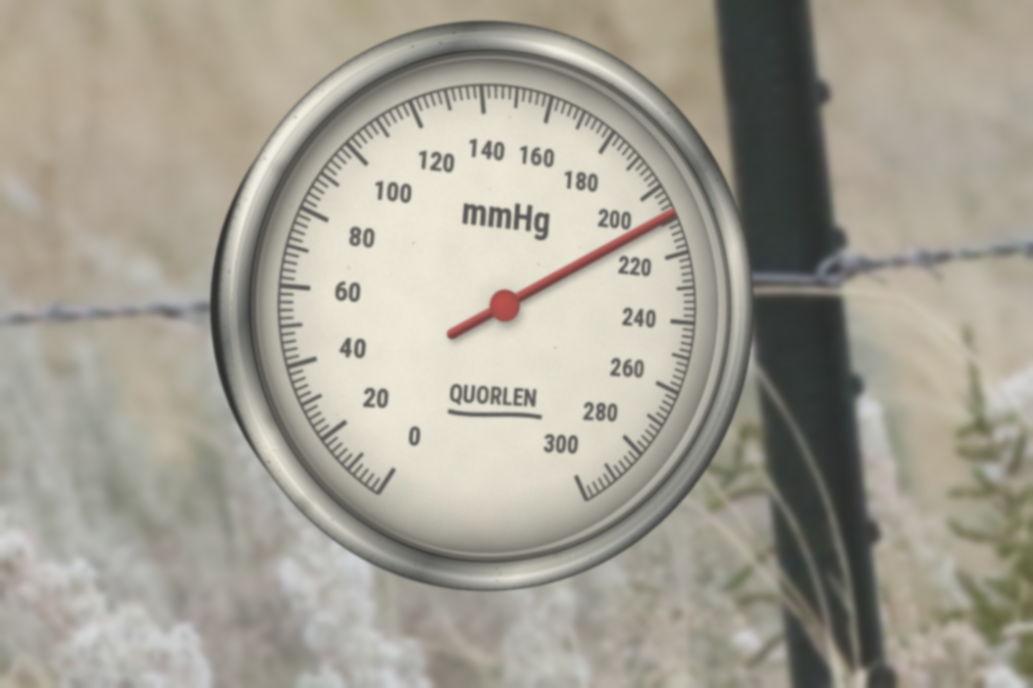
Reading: 208 mmHg
